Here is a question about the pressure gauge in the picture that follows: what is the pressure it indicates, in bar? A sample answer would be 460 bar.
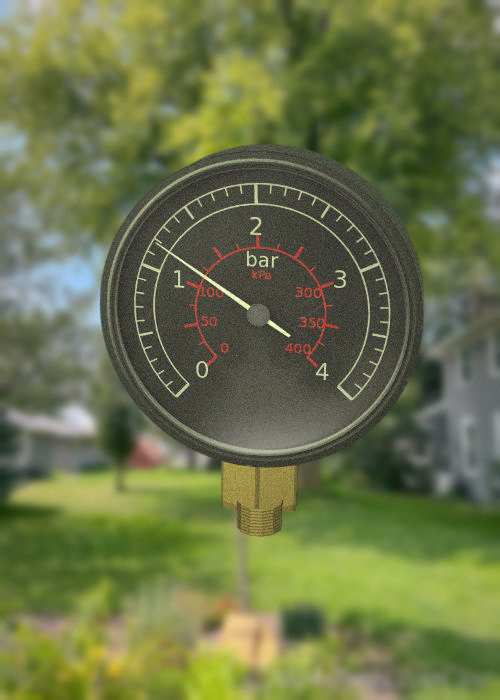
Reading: 1.2 bar
